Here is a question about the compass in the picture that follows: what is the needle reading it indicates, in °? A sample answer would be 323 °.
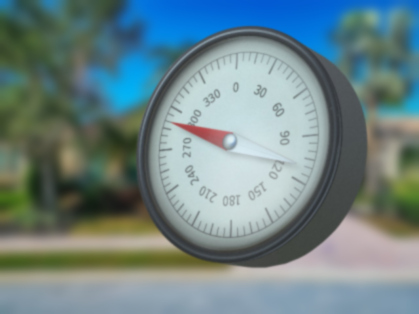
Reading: 290 °
